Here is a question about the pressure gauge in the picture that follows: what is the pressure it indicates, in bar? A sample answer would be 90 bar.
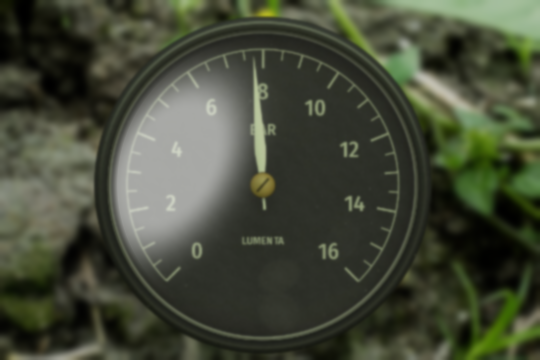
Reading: 7.75 bar
